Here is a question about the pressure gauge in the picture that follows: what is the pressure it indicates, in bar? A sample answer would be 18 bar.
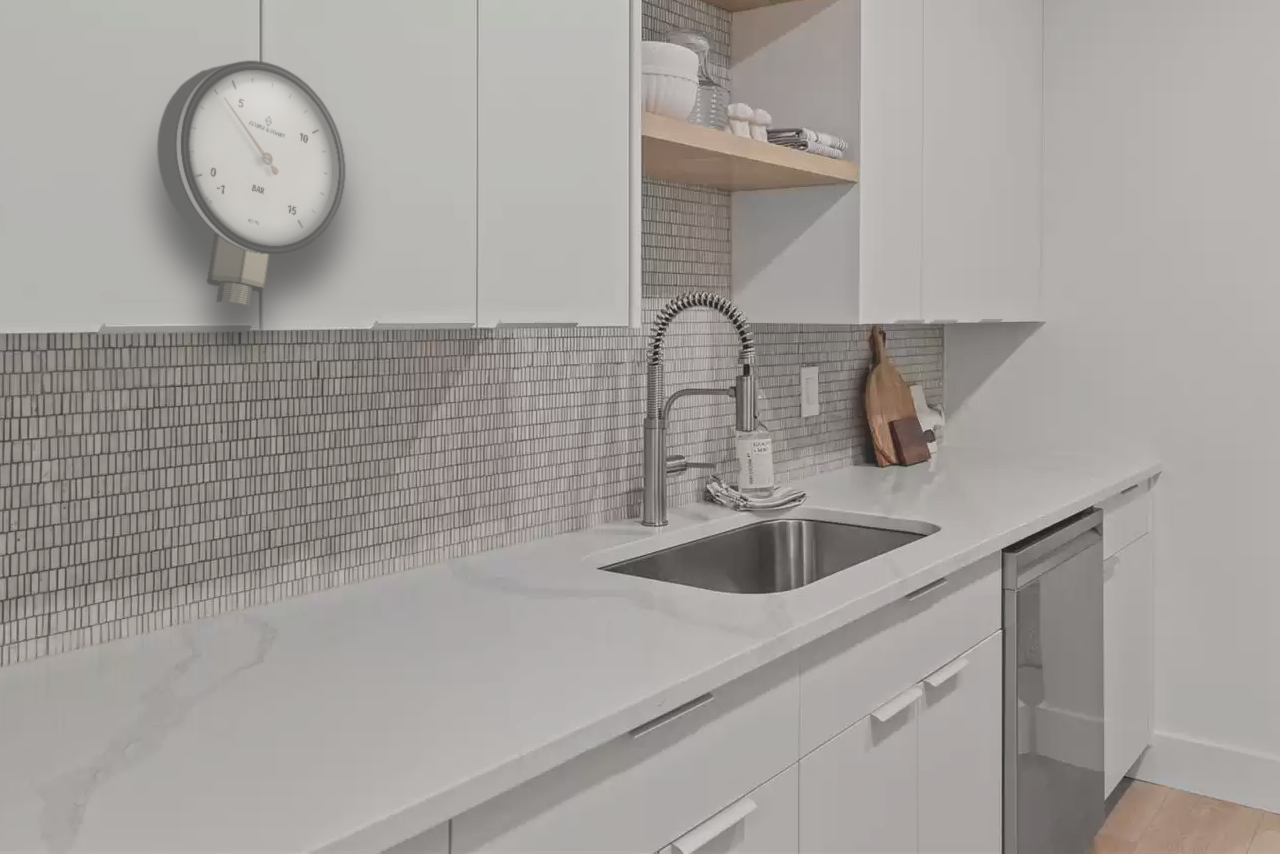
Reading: 4 bar
